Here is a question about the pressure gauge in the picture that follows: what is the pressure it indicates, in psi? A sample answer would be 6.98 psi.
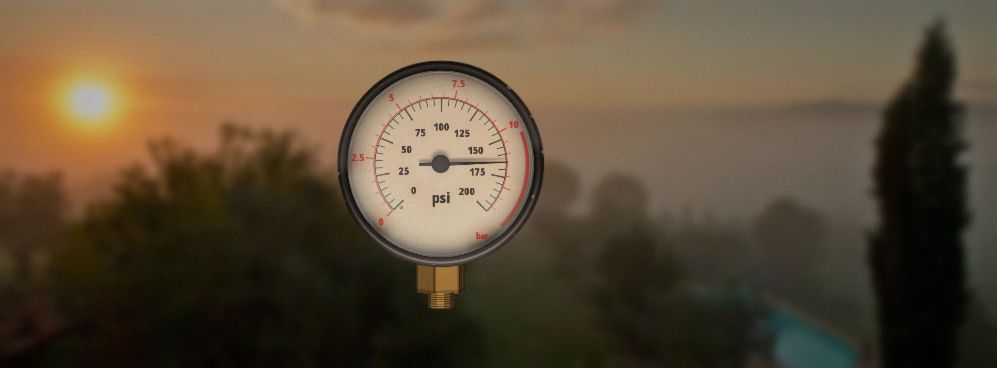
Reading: 165 psi
